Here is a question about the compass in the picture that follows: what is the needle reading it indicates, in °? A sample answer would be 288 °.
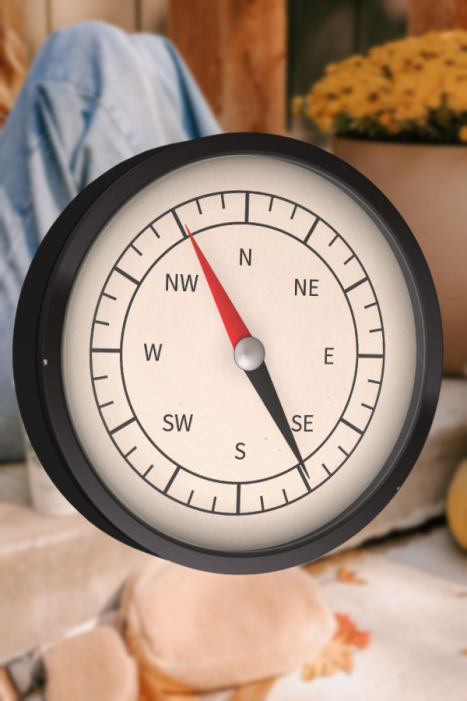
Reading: 330 °
